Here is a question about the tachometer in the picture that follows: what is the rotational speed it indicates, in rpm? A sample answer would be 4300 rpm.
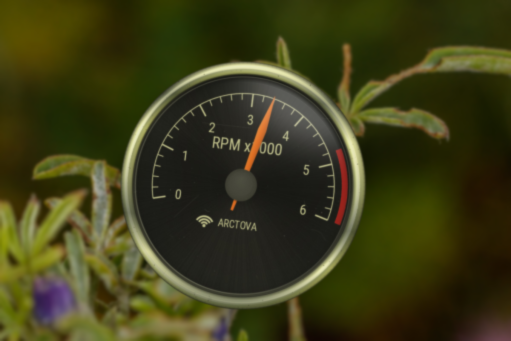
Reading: 3400 rpm
